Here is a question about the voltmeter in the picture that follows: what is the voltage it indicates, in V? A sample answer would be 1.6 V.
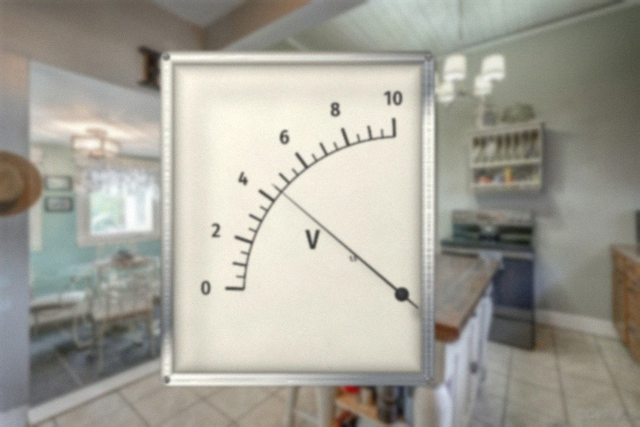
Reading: 4.5 V
